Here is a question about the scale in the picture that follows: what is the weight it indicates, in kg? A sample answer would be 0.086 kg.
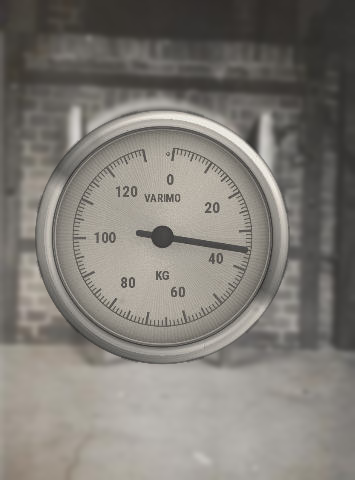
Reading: 35 kg
